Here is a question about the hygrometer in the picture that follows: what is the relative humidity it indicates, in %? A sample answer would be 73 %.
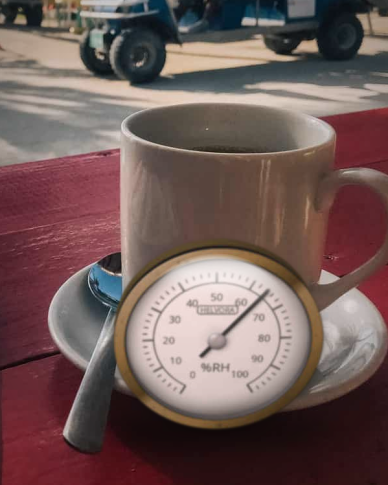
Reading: 64 %
